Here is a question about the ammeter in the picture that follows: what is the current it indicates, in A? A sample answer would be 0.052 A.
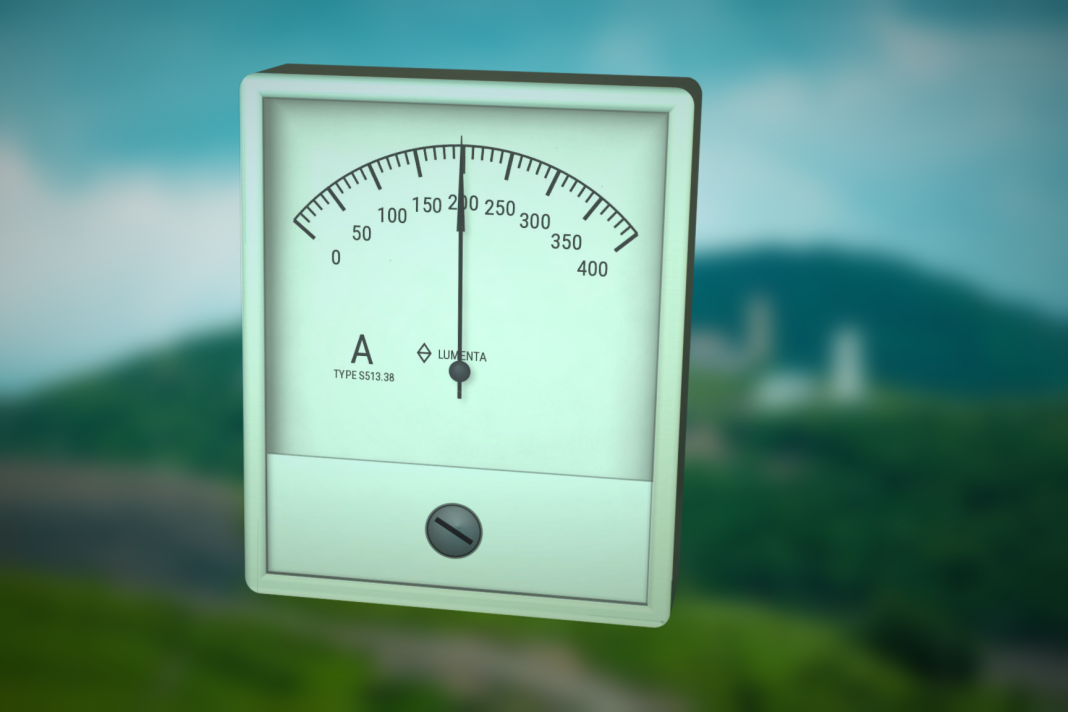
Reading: 200 A
